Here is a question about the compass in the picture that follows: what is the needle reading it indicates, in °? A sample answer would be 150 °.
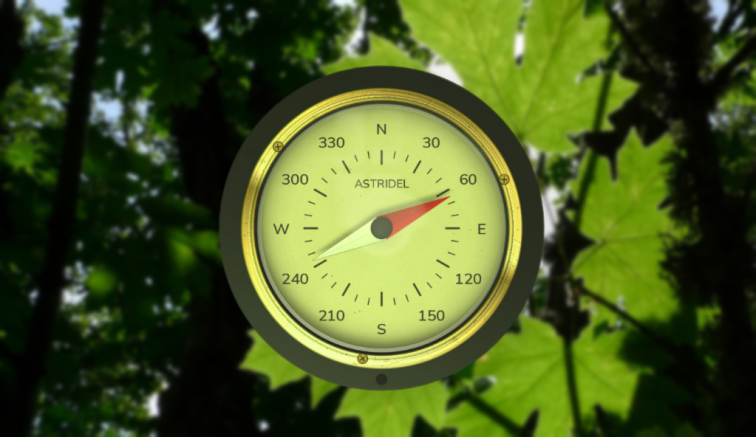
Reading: 65 °
